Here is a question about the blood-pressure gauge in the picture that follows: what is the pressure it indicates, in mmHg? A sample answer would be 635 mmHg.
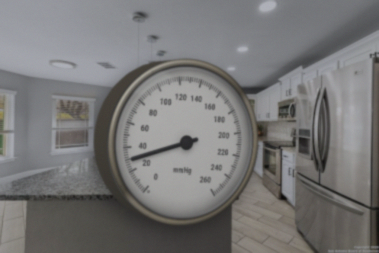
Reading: 30 mmHg
